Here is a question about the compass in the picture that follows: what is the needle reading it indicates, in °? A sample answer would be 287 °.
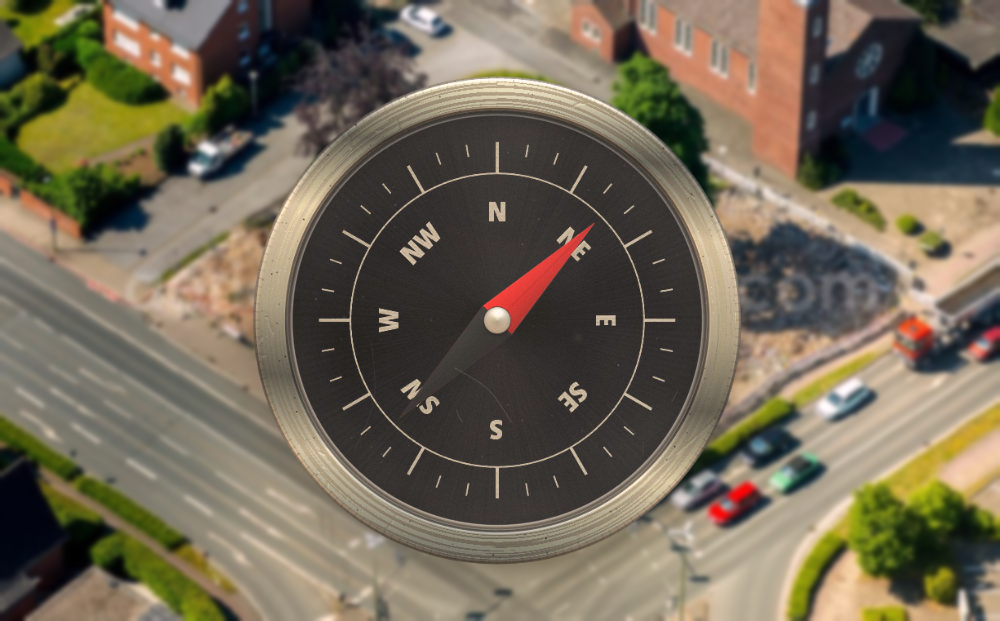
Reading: 45 °
